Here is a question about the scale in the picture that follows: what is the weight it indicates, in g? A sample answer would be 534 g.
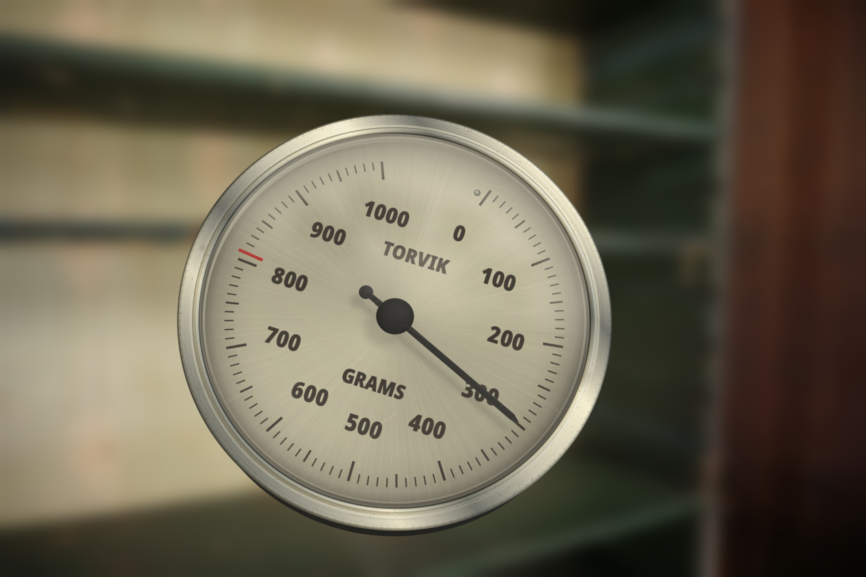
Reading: 300 g
